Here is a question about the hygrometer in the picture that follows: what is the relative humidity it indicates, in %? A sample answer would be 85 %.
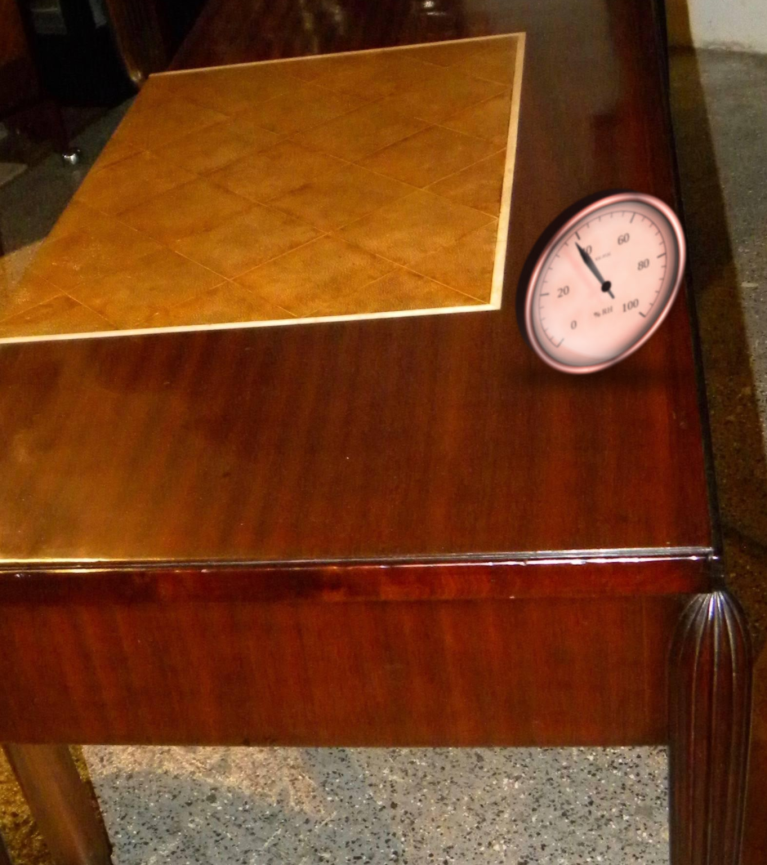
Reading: 38 %
